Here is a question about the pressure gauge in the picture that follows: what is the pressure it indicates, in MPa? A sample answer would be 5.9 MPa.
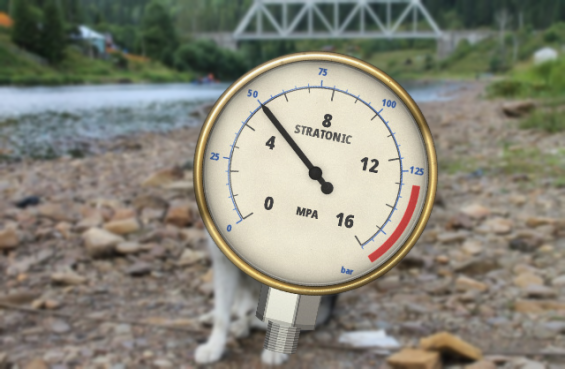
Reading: 5 MPa
